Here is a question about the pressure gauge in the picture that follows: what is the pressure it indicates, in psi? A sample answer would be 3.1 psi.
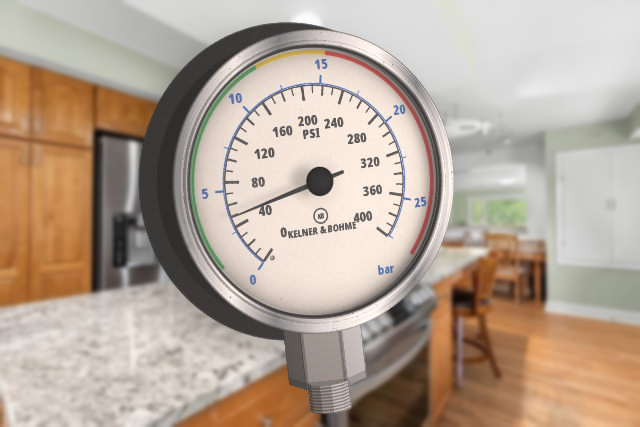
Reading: 50 psi
